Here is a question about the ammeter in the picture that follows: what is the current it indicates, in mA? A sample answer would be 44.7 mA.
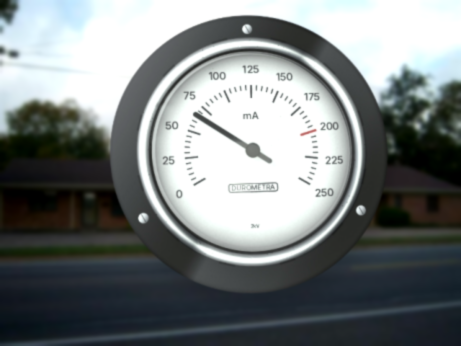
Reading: 65 mA
